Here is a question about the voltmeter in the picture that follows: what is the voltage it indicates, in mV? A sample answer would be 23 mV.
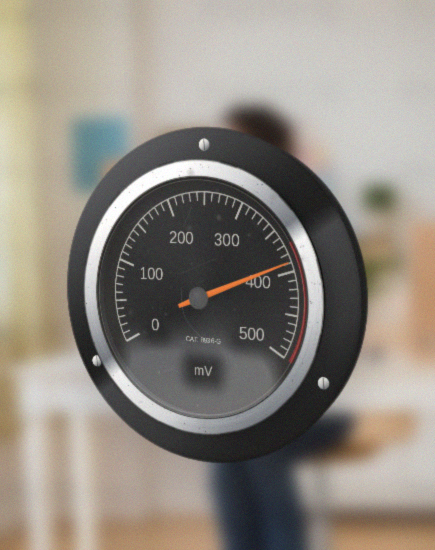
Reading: 390 mV
